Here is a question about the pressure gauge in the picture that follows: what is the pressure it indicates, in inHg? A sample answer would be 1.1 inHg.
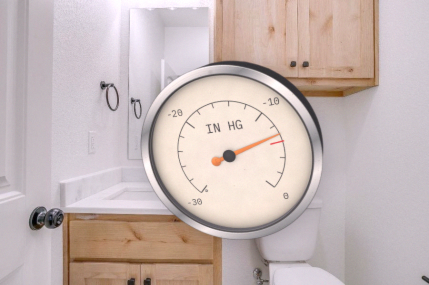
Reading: -7 inHg
